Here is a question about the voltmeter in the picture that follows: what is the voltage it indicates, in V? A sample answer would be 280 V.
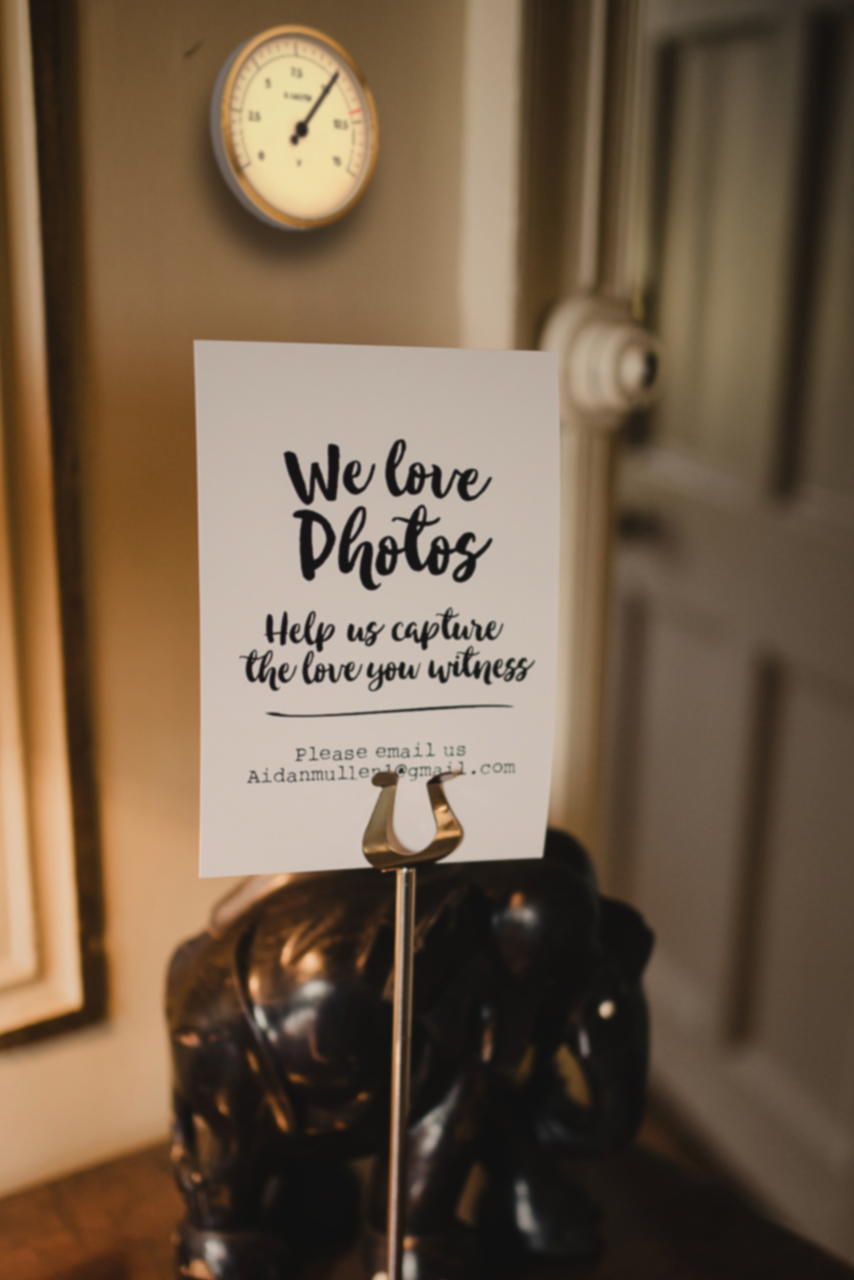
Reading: 10 V
